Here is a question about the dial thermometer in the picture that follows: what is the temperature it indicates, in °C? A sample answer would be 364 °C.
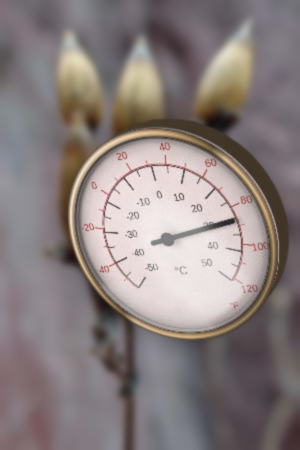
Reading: 30 °C
